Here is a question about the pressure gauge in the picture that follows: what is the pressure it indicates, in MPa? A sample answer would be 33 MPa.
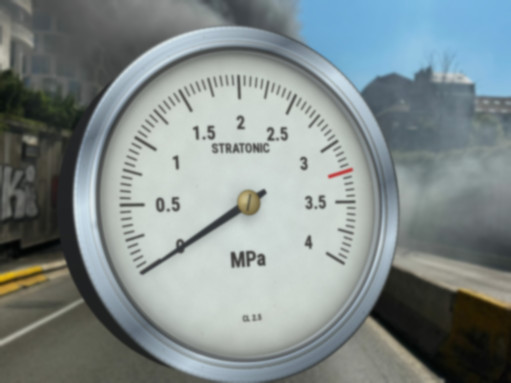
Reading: 0 MPa
